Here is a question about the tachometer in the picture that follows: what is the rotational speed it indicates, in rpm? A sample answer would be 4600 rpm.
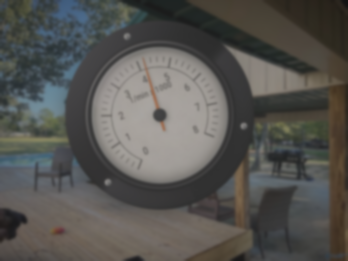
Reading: 4200 rpm
